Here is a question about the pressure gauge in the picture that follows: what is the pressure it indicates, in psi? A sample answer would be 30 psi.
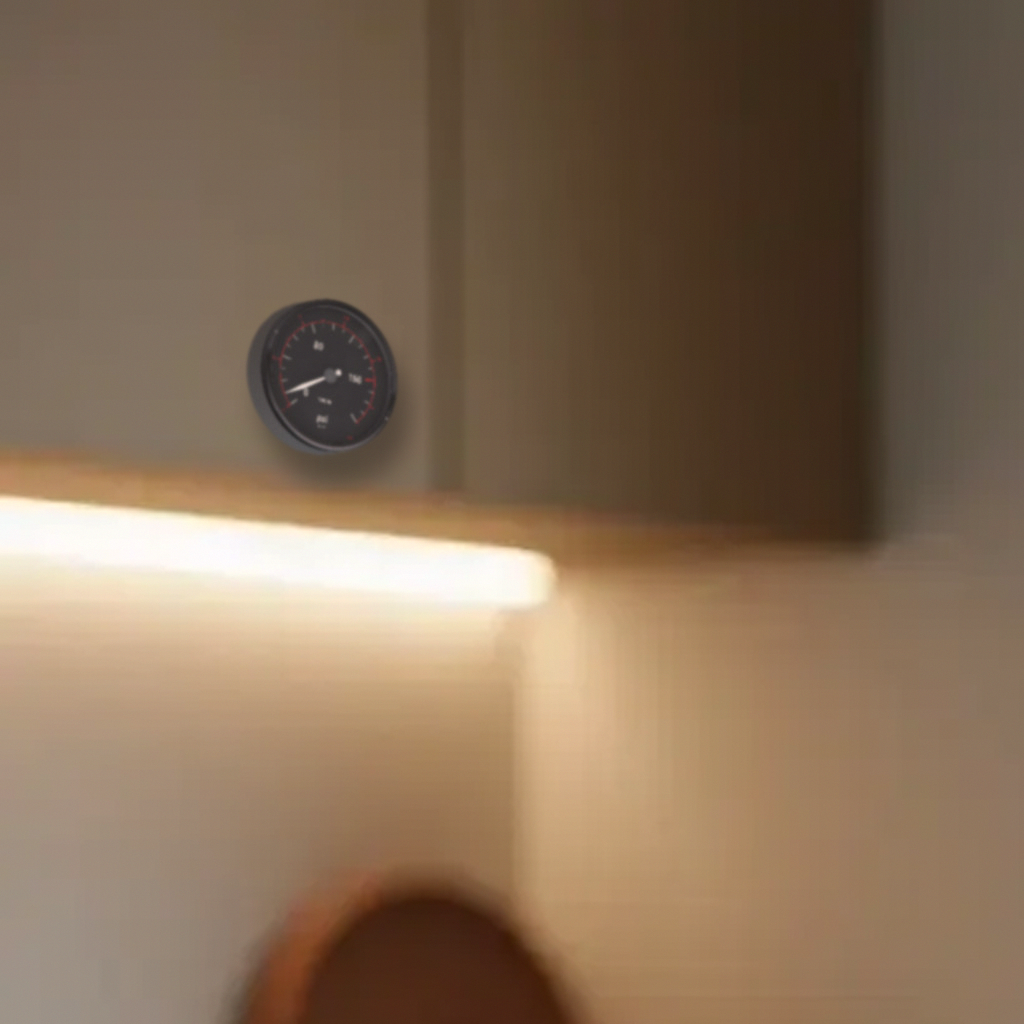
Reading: 10 psi
